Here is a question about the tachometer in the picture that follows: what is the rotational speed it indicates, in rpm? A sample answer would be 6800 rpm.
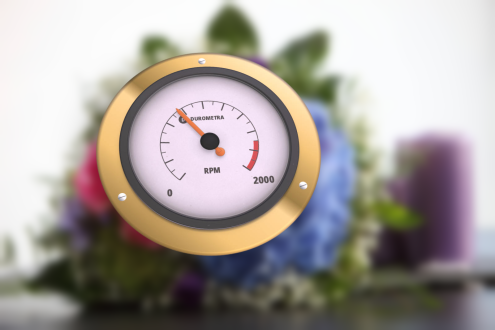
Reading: 750 rpm
